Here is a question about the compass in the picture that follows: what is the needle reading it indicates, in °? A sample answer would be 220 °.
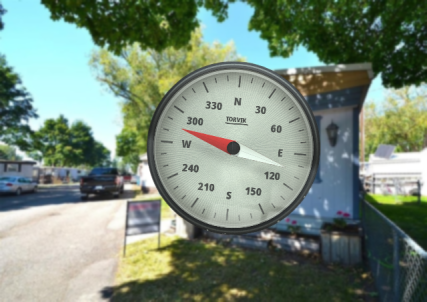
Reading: 285 °
